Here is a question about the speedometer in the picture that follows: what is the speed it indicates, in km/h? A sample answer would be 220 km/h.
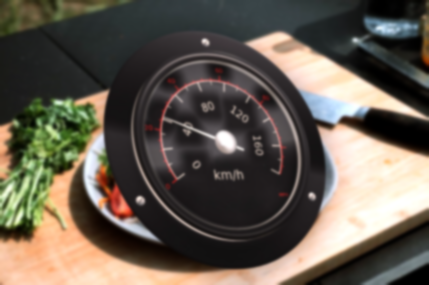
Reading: 40 km/h
